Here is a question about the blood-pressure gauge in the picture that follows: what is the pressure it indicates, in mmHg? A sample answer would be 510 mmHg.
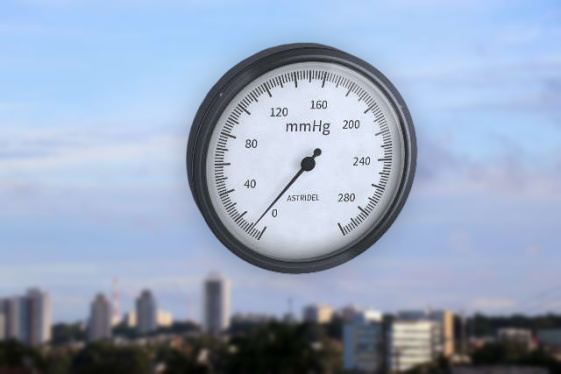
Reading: 10 mmHg
